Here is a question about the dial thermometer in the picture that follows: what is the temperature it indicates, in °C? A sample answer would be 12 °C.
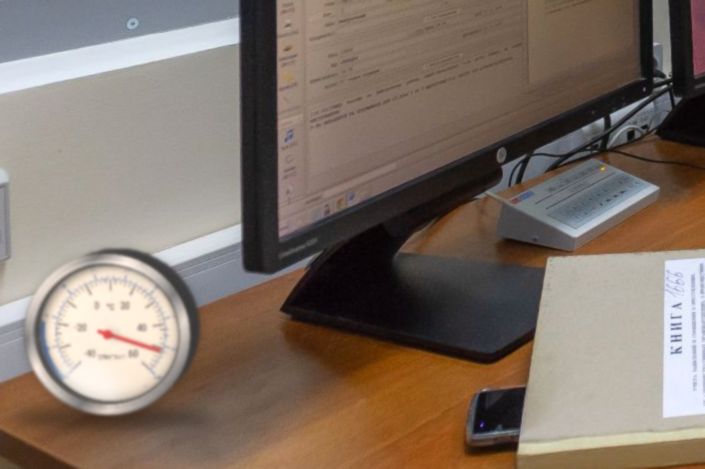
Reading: 50 °C
